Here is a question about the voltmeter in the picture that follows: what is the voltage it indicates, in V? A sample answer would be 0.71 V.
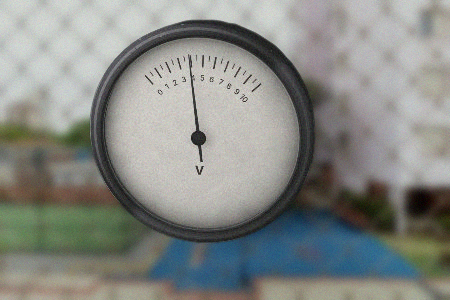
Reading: 4 V
